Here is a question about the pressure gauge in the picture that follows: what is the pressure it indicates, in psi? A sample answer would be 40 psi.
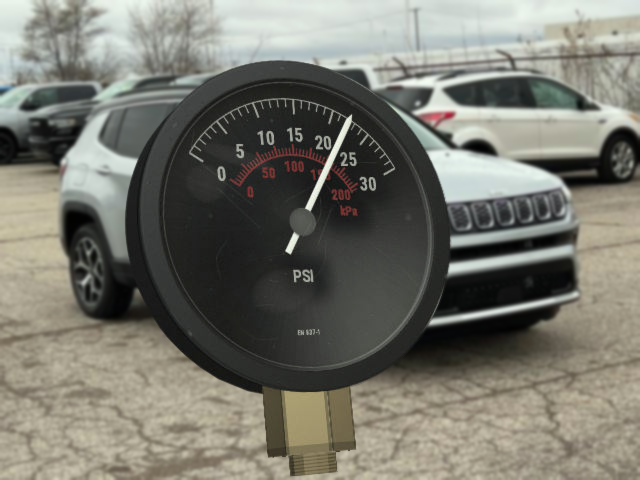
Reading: 22 psi
